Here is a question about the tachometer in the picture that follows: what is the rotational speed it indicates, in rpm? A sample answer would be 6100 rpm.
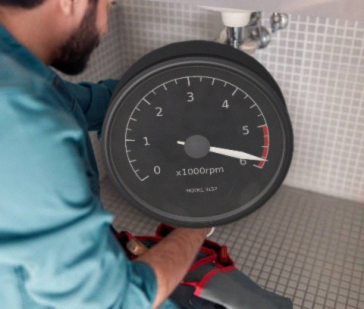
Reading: 5750 rpm
